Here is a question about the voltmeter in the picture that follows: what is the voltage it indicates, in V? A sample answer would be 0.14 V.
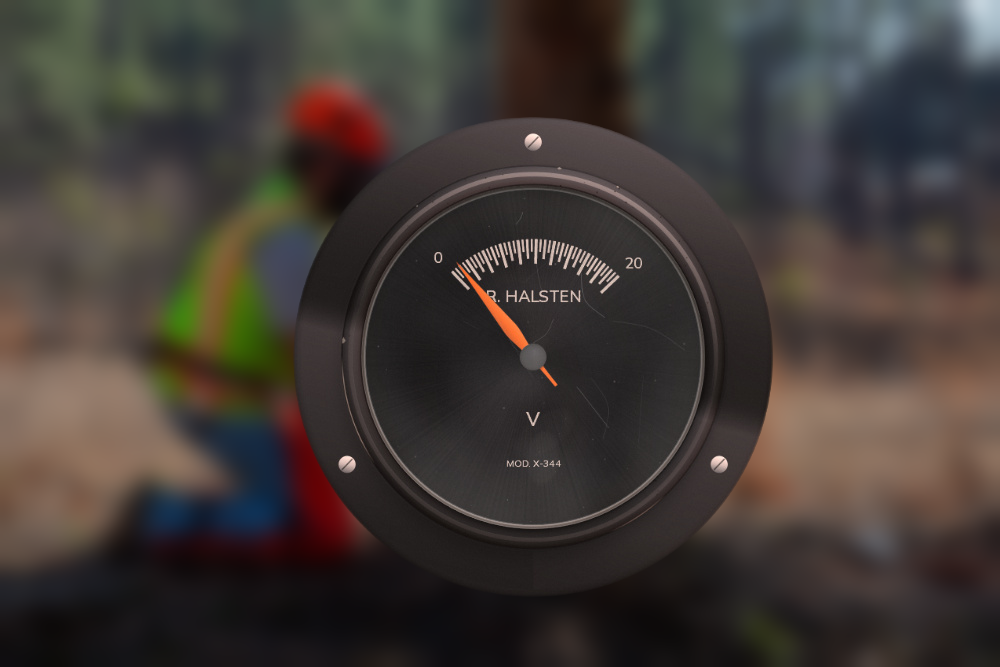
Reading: 1 V
